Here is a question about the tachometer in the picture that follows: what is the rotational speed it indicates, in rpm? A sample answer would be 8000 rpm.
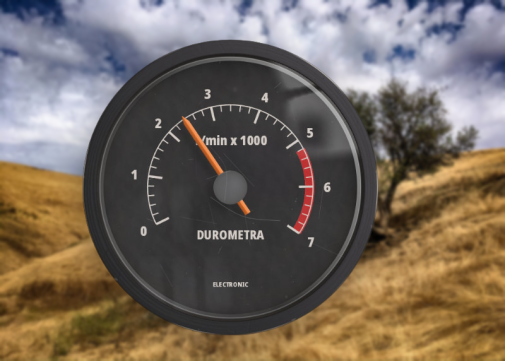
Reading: 2400 rpm
